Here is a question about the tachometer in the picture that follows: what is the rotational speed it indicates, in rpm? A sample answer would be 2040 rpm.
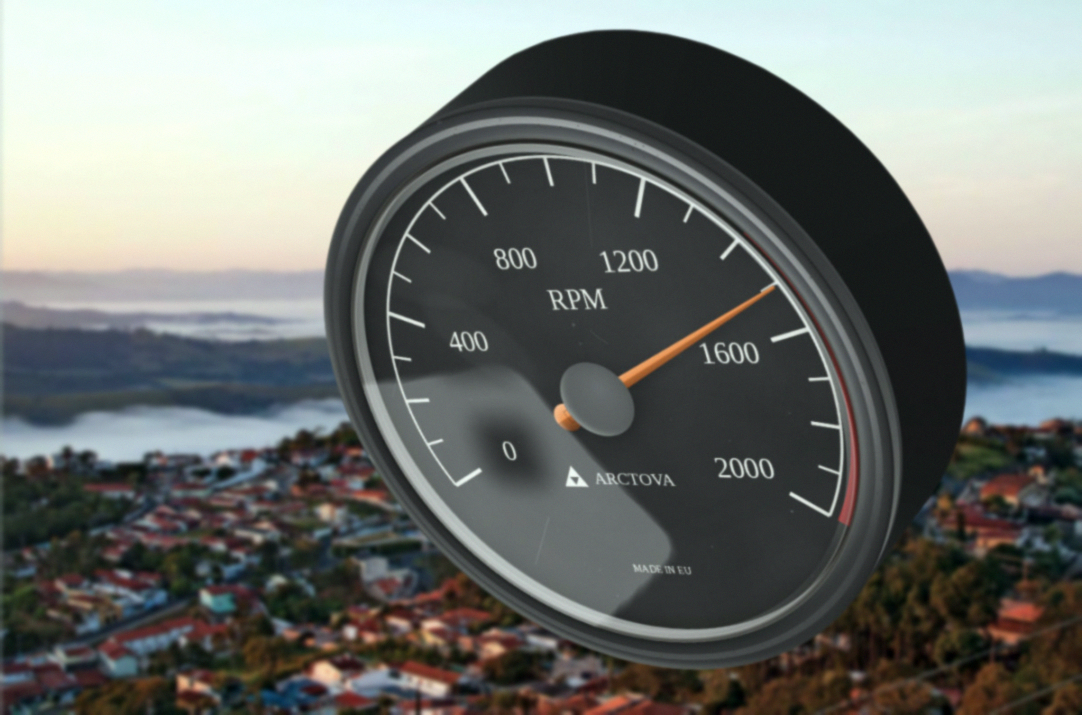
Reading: 1500 rpm
